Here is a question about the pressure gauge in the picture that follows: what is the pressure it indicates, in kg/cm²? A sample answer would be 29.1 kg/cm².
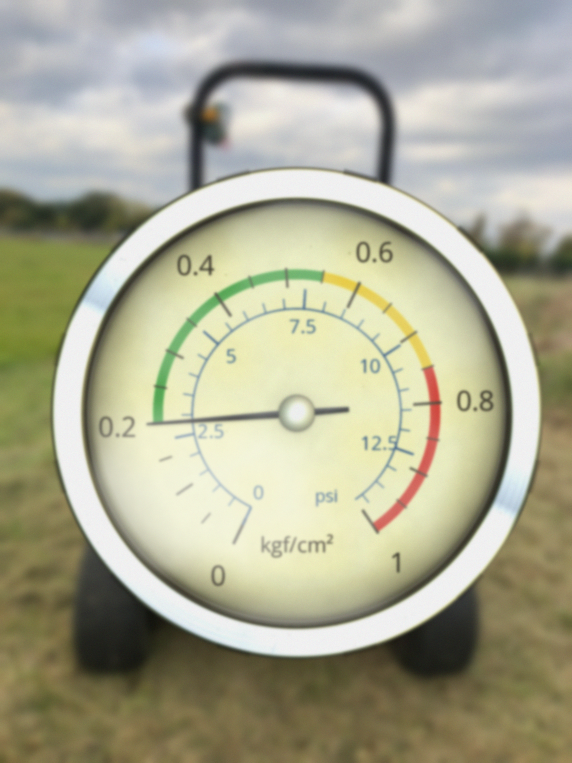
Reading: 0.2 kg/cm²
